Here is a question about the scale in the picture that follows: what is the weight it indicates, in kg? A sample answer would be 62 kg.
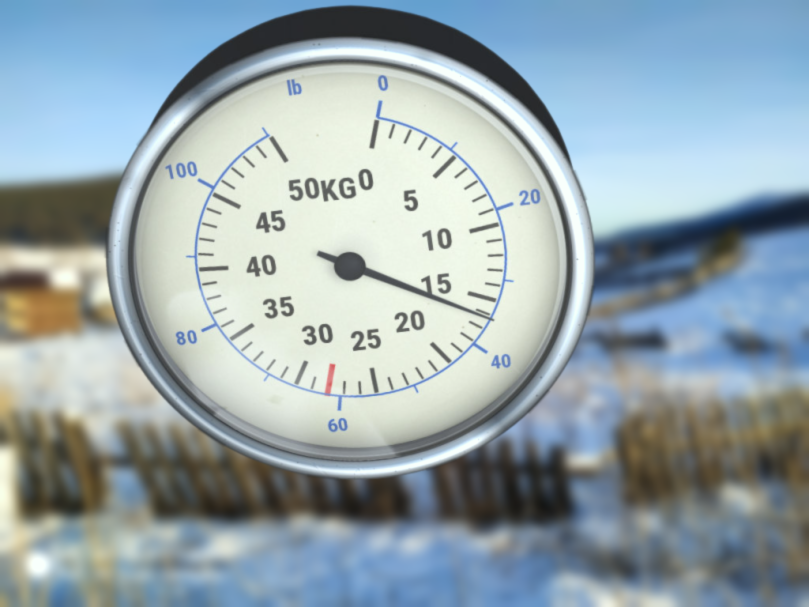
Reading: 16 kg
